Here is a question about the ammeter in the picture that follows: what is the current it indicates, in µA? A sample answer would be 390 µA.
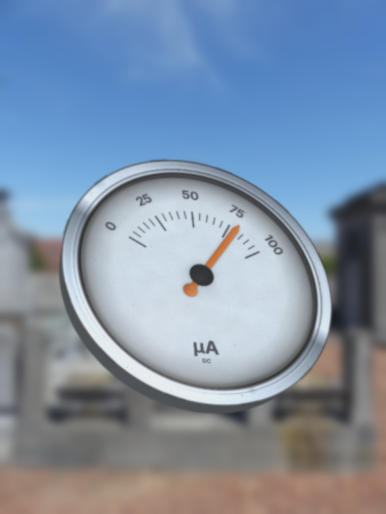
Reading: 80 µA
